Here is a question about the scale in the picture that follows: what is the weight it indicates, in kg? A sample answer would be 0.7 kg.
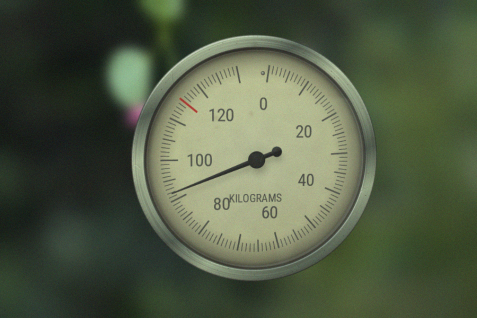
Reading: 92 kg
